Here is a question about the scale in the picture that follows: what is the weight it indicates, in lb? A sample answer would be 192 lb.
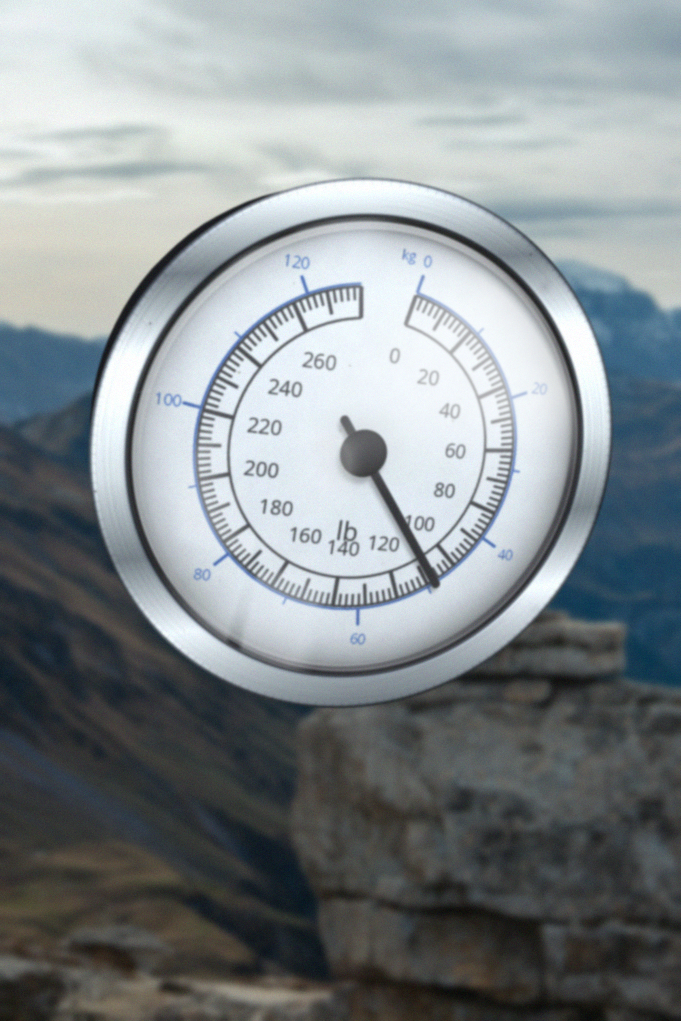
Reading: 108 lb
